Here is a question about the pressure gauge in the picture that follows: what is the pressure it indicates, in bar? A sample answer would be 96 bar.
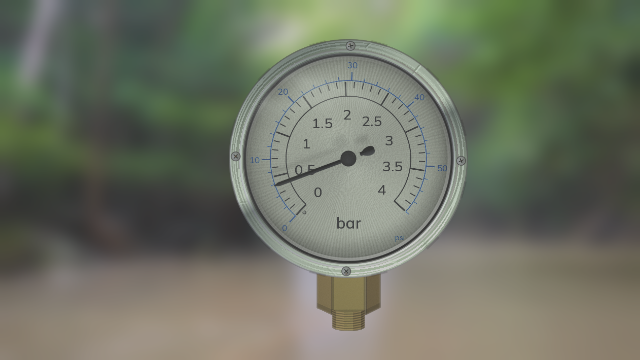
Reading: 0.4 bar
